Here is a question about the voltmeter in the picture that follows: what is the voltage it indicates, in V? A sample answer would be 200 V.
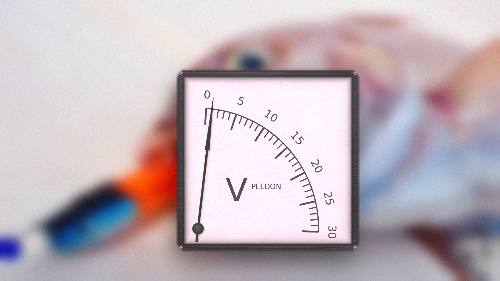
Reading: 1 V
